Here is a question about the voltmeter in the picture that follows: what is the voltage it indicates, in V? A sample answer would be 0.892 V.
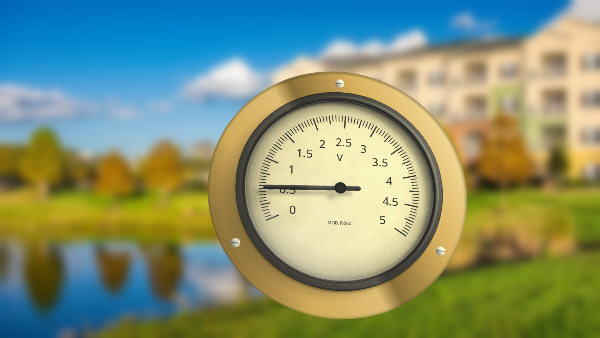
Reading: 0.5 V
